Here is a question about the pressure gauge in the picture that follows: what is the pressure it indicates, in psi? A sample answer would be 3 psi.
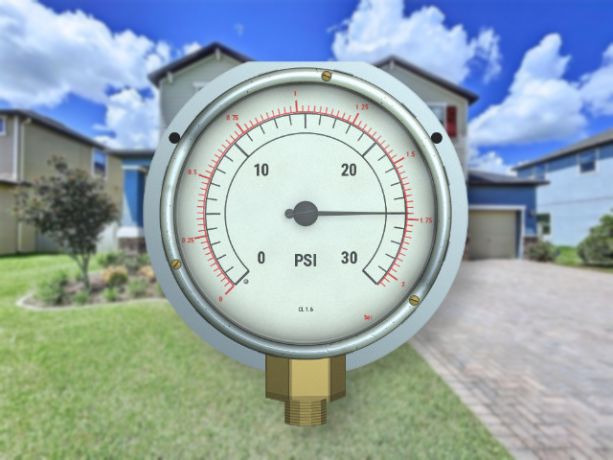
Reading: 25 psi
